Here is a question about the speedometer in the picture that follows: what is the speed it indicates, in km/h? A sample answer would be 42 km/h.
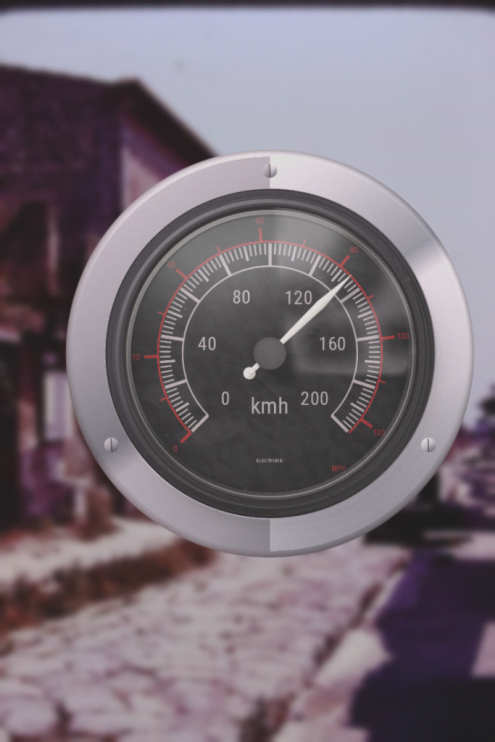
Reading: 134 km/h
